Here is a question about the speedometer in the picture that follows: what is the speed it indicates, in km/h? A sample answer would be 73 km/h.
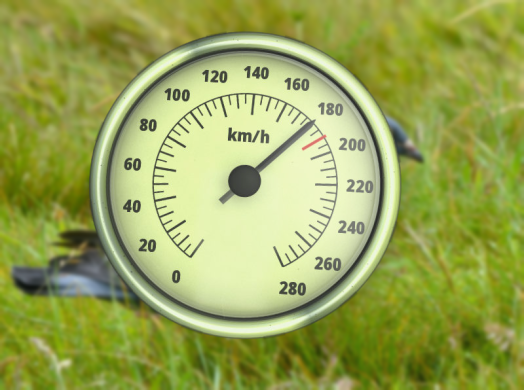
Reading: 180 km/h
